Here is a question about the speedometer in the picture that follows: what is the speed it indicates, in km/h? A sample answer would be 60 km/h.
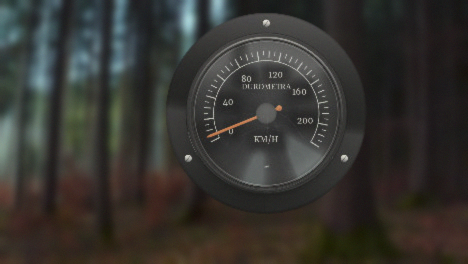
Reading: 5 km/h
